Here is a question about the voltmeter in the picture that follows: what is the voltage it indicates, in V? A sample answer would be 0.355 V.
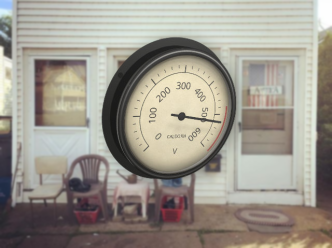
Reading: 520 V
